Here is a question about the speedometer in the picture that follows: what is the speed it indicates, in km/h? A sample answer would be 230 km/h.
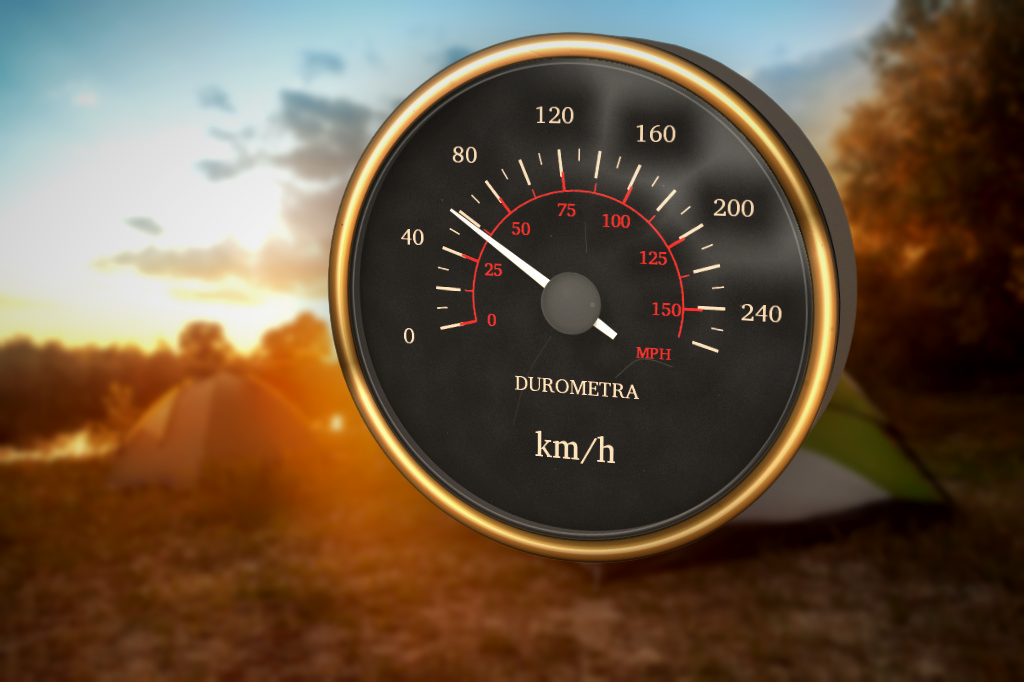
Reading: 60 km/h
